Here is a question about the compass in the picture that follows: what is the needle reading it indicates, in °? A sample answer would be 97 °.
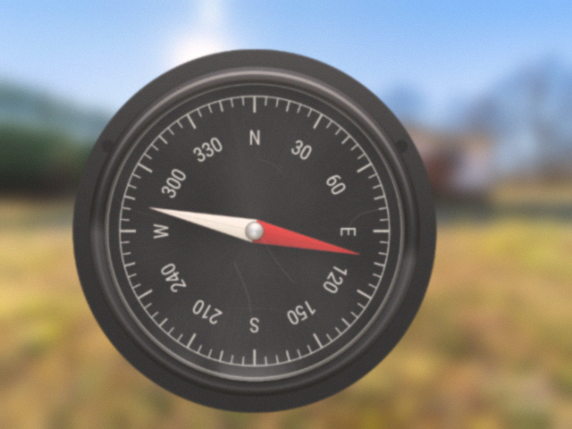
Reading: 102.5 °
